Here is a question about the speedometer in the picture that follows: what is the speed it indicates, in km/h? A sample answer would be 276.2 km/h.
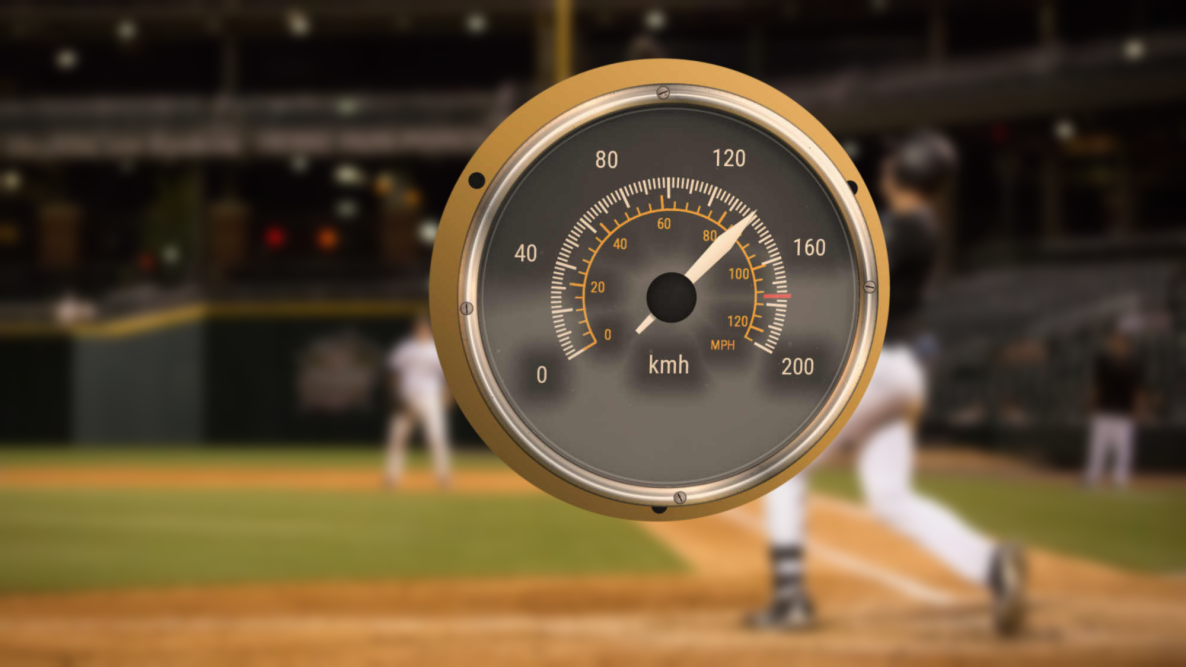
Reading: 138 km/h
